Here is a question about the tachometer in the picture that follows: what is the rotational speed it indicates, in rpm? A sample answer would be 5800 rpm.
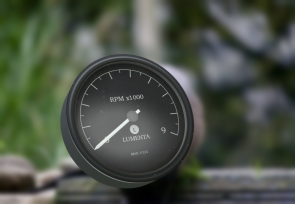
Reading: 0 rpm
